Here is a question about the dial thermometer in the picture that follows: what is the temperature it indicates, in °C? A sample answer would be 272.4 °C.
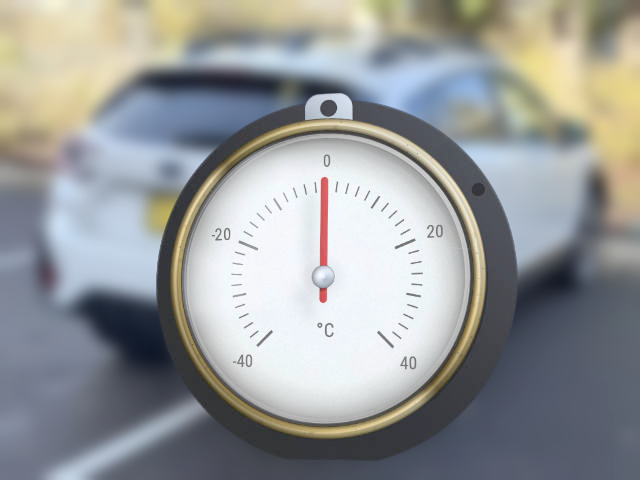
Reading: 0 °C
